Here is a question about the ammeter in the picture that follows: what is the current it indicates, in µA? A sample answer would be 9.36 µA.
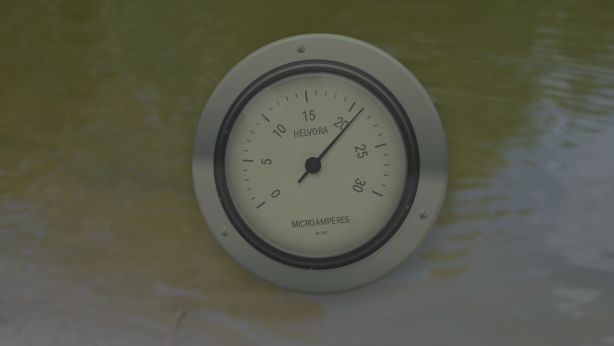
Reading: 21 µA
